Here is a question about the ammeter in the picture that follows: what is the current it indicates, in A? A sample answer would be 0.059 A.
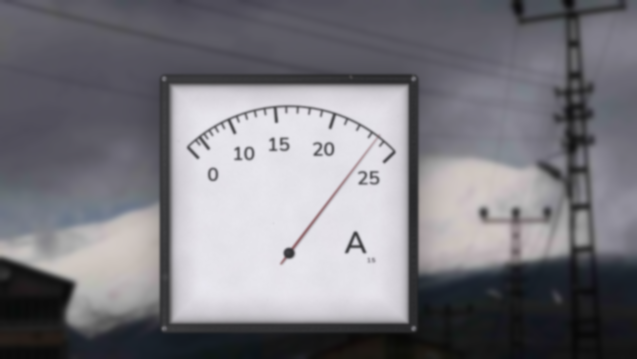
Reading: 23.5 A
